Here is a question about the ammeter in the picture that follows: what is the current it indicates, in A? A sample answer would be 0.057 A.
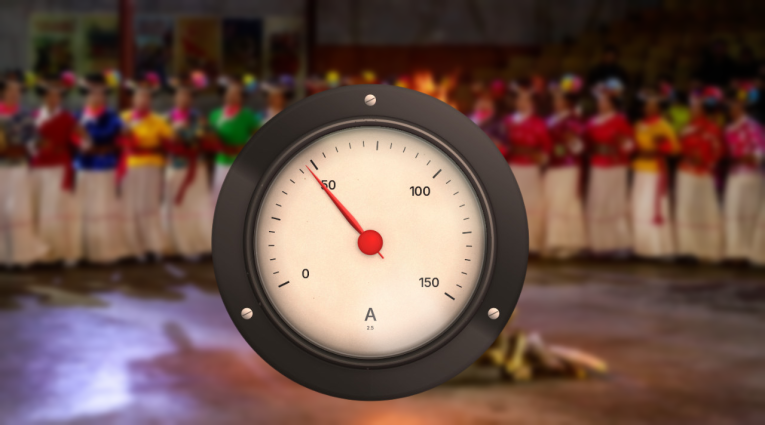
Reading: 47.5 A
